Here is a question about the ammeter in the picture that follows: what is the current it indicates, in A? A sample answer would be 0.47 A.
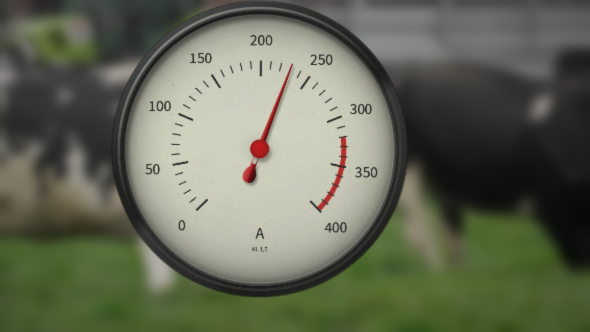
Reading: 230 A
